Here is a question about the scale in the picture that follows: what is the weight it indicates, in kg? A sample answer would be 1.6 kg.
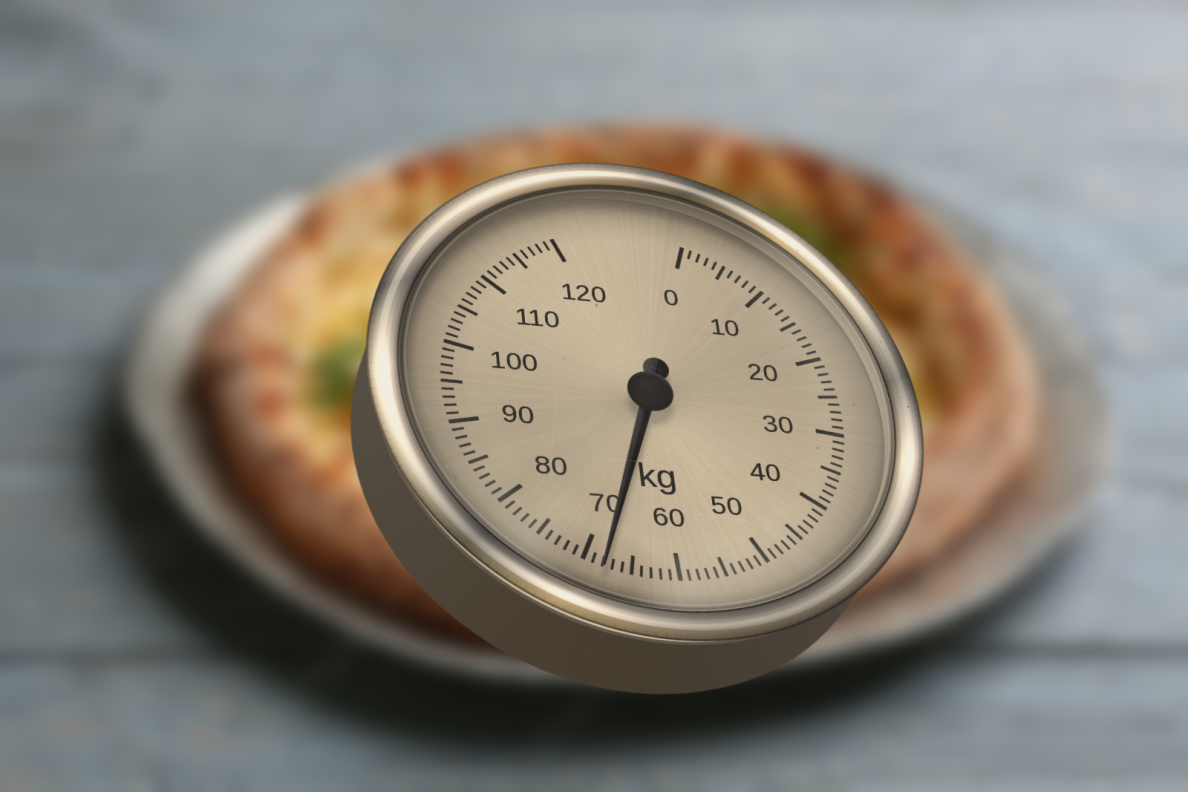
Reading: 68 kg
